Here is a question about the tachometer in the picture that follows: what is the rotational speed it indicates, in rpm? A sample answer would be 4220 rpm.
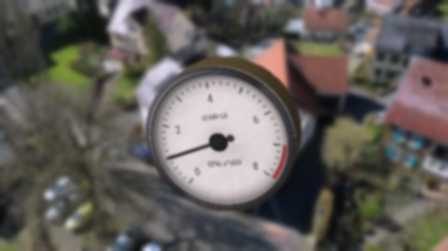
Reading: 1000 rpm
